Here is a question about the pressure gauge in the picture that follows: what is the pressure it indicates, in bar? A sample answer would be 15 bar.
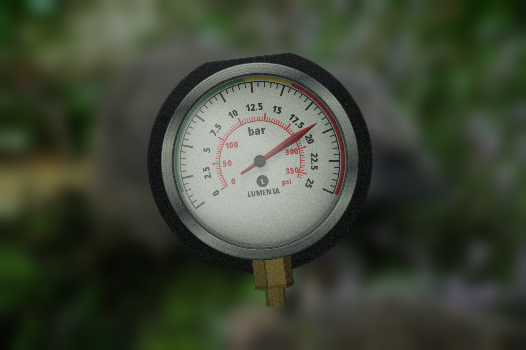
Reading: 19 bar
